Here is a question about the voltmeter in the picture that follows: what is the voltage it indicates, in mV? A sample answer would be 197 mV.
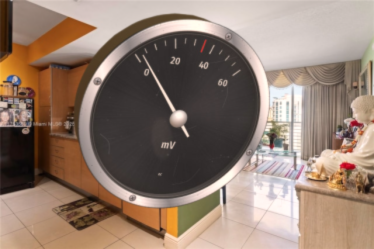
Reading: 2.5 mV
